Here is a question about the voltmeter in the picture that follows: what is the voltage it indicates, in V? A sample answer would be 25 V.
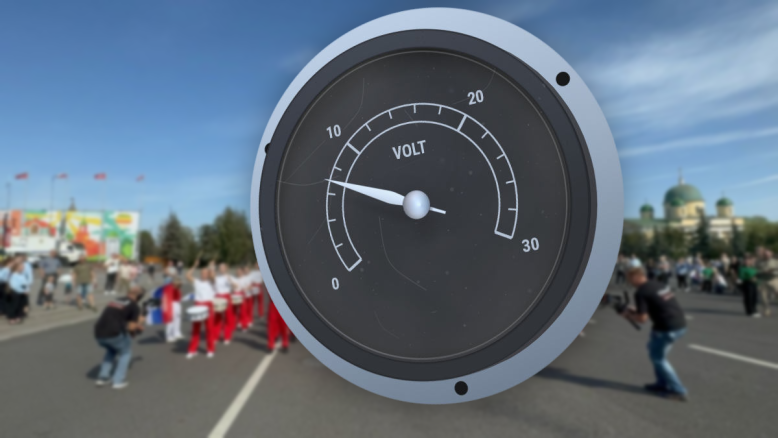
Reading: 7 V
